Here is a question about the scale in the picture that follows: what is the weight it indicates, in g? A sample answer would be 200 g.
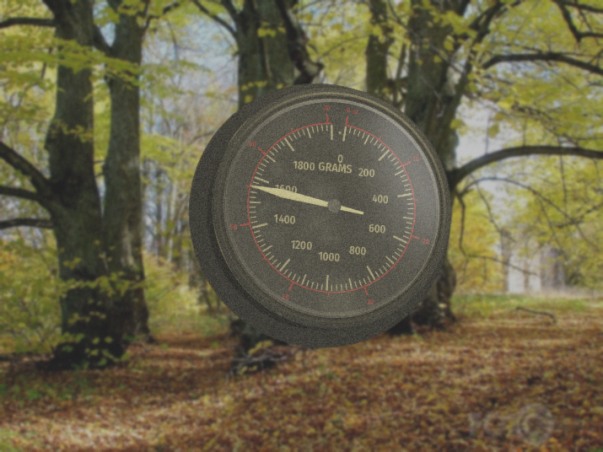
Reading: 1560 g
